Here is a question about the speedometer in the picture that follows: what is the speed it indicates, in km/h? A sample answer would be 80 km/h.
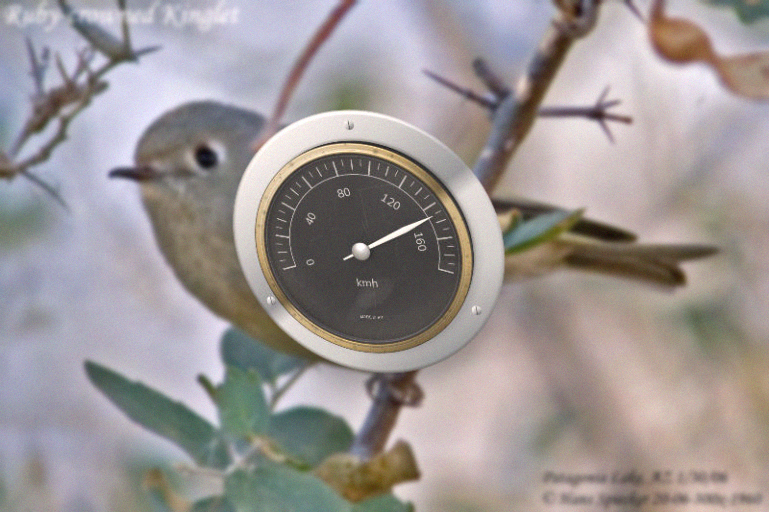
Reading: 145 km/h
